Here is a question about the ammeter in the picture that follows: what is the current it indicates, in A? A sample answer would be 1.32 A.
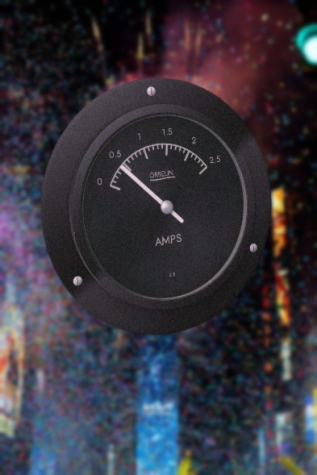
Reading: 0.4 A
